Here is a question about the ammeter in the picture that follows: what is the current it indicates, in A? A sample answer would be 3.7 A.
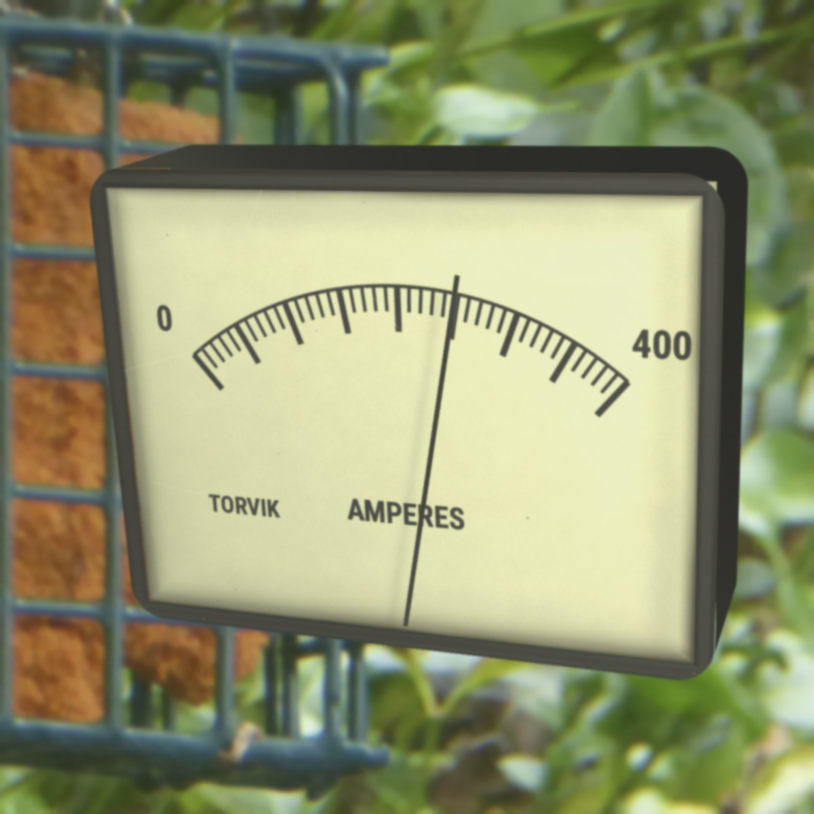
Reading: 250 A
